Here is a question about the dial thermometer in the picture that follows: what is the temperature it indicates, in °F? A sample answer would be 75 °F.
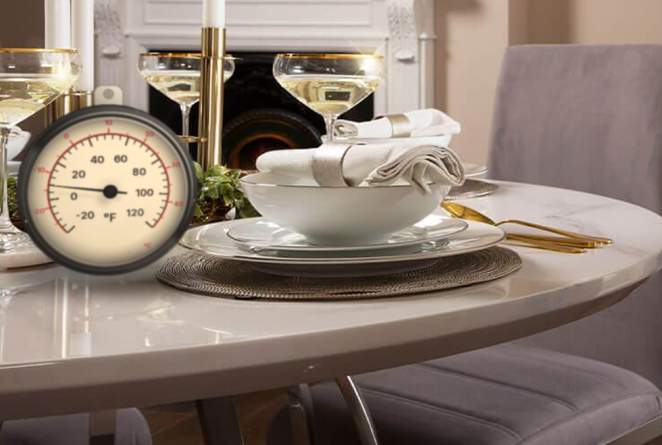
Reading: 8 °F
